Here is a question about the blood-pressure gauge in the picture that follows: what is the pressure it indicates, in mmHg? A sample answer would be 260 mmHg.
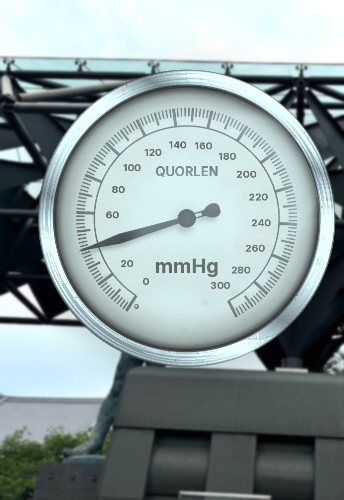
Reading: 40 mmHg
